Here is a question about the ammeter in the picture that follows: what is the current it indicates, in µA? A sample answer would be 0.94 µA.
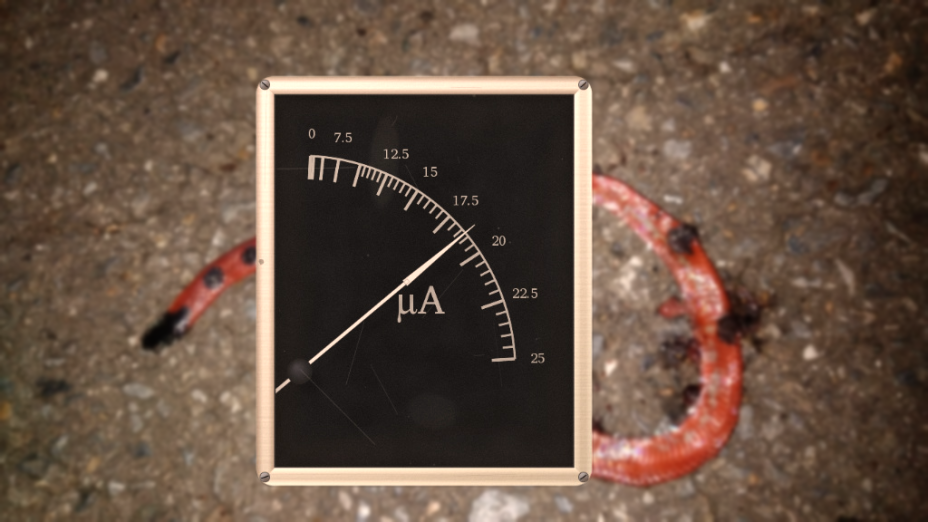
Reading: 18.75 µA
